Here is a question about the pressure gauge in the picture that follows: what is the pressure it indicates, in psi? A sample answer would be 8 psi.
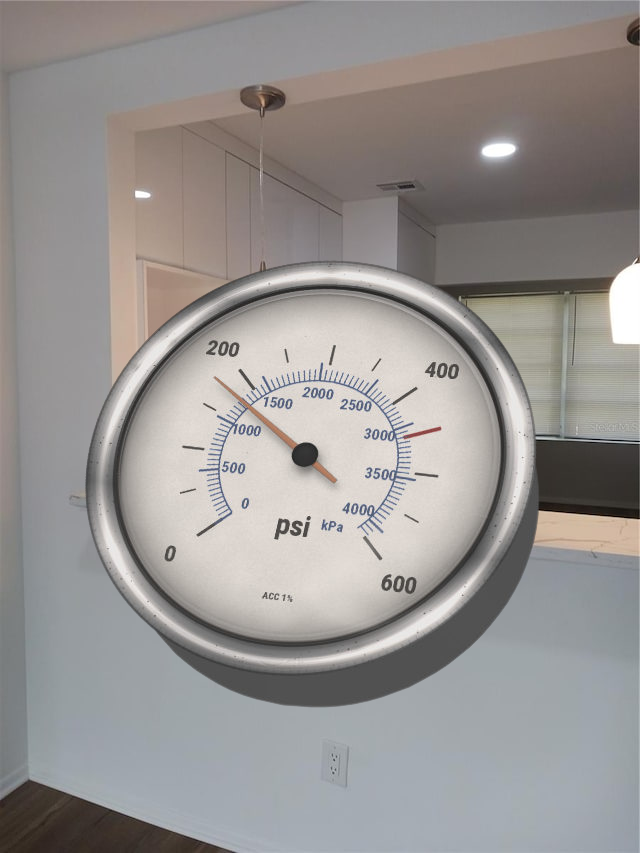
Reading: 175 psi
